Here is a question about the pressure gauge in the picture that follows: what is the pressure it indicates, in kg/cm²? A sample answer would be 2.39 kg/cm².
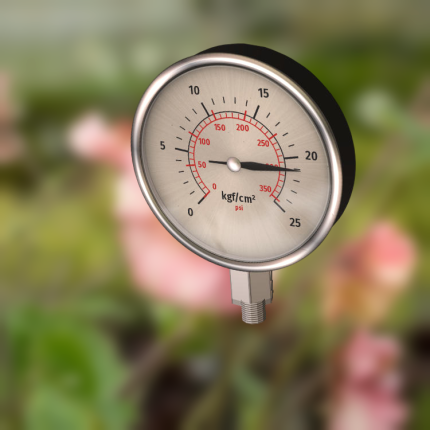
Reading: 21 kg/cm²
